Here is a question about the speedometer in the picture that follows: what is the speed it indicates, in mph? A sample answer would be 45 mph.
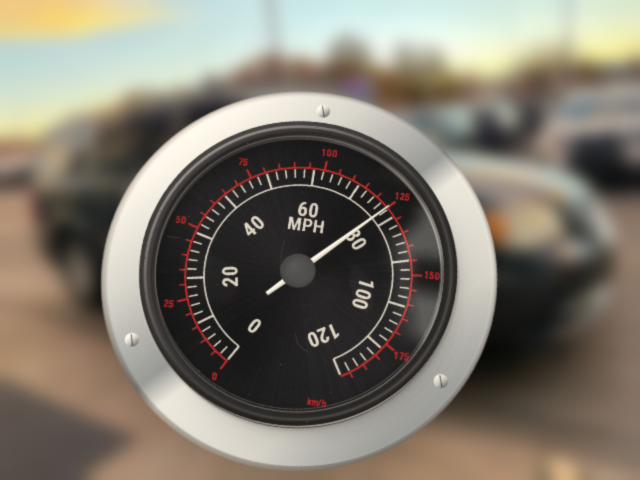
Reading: 78 mph
